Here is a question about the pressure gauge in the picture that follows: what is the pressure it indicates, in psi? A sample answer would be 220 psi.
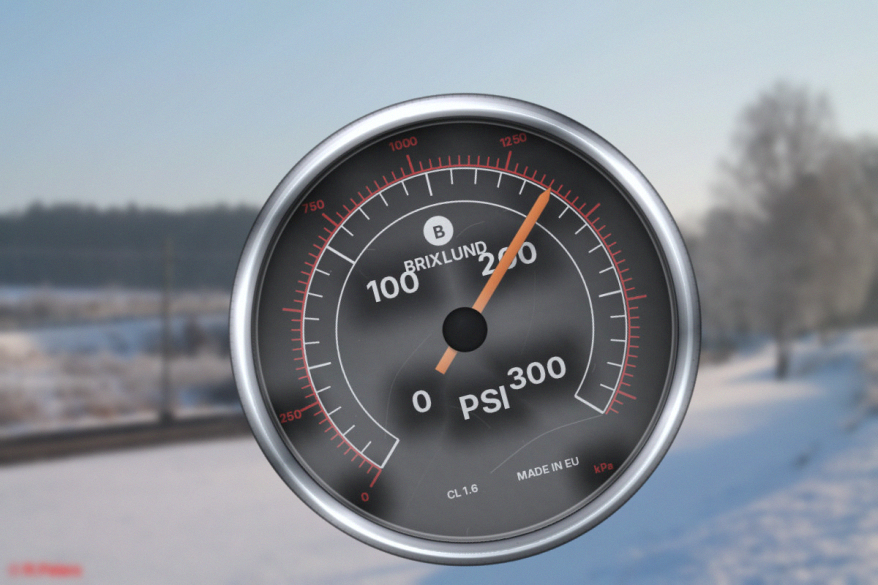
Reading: 200 psi
